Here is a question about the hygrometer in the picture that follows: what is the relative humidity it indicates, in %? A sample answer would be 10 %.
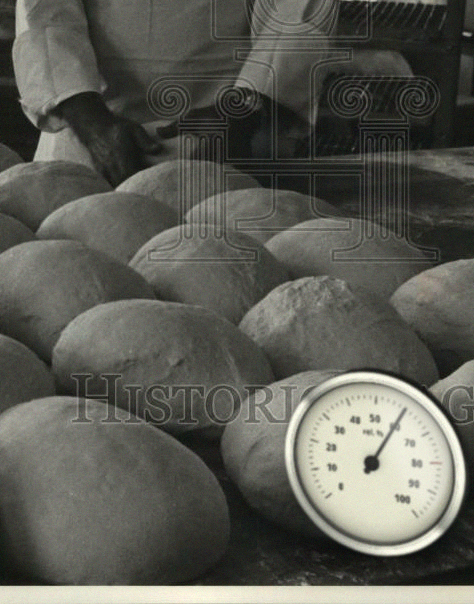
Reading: 60 %
